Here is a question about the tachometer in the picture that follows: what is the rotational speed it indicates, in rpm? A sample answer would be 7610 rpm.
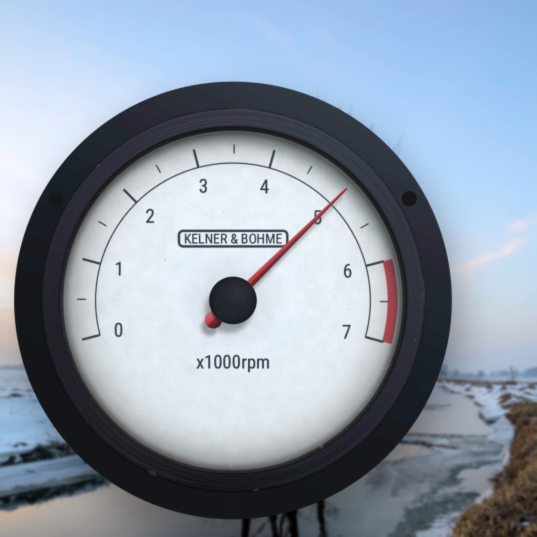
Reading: 5000 rpm
